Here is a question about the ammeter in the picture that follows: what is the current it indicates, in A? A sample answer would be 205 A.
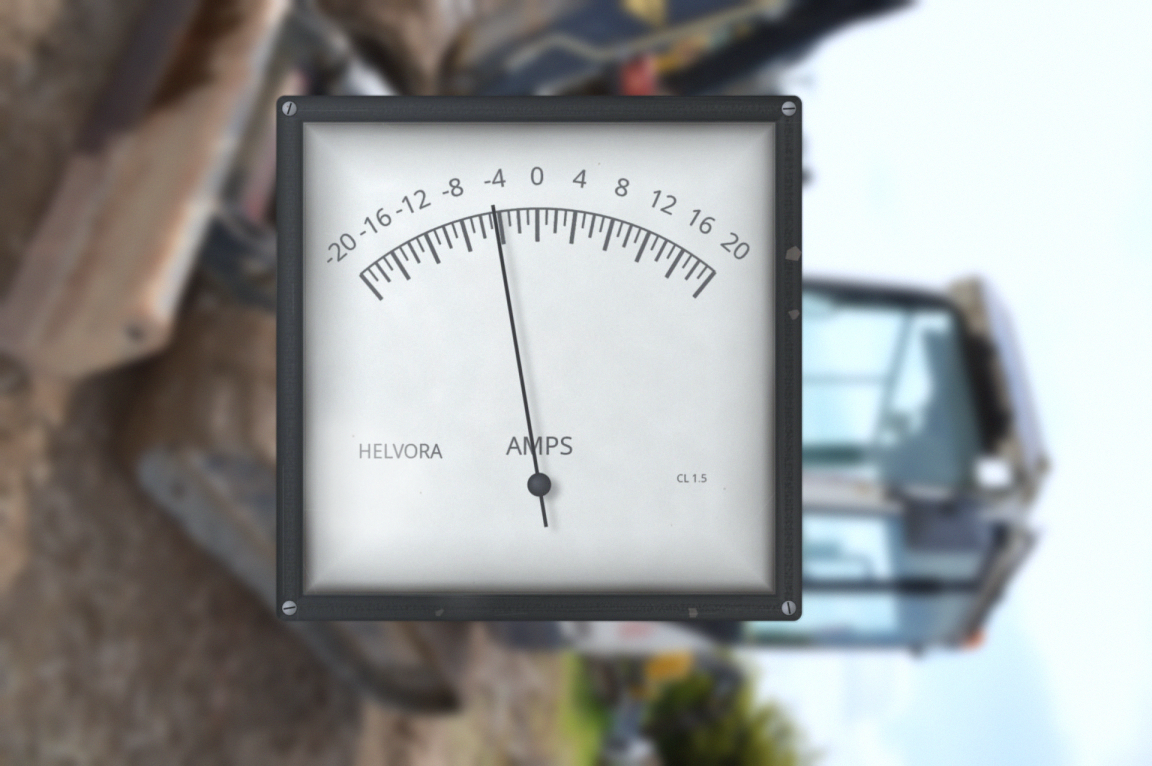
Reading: -4.5 A
